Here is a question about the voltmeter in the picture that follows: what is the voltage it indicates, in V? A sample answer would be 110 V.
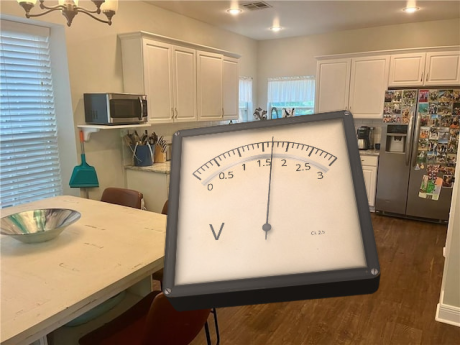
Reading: 1.7 V
